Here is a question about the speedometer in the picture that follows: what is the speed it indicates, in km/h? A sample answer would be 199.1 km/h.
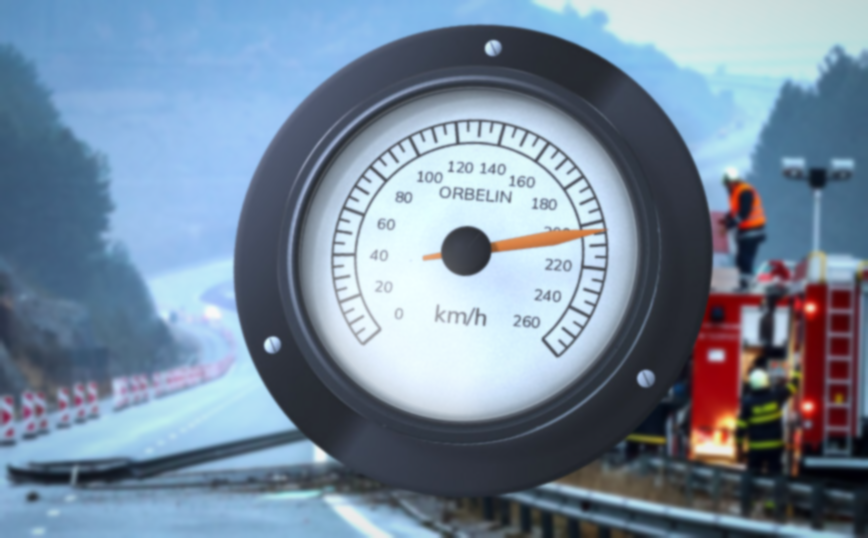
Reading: 205 km/h
